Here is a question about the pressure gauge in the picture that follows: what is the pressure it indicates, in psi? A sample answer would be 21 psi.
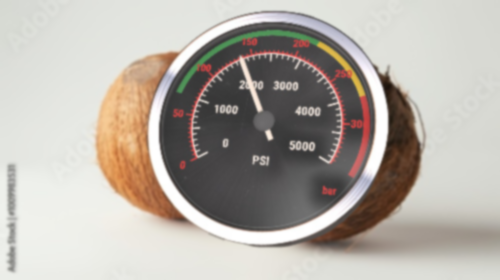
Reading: 2000 psi
